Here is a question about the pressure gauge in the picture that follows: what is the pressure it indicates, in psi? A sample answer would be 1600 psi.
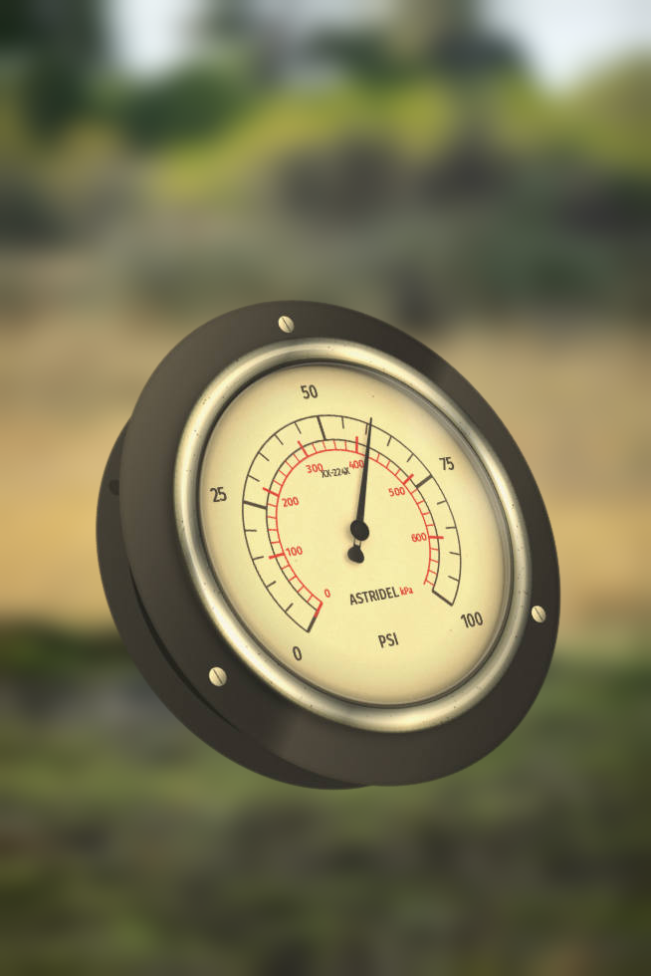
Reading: 60 psi
